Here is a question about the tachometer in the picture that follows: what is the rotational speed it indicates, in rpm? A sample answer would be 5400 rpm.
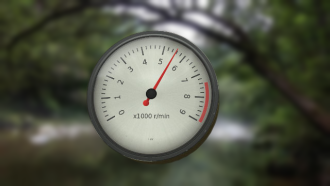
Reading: 5600 rpm
